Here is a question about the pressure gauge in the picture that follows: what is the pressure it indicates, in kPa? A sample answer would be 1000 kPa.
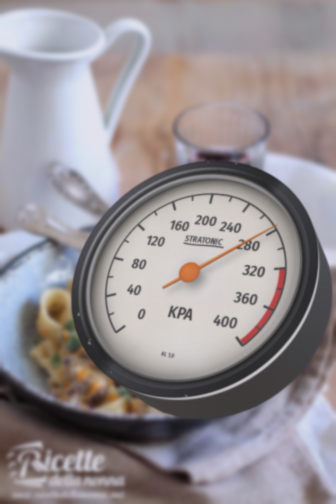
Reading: 280 kPa
